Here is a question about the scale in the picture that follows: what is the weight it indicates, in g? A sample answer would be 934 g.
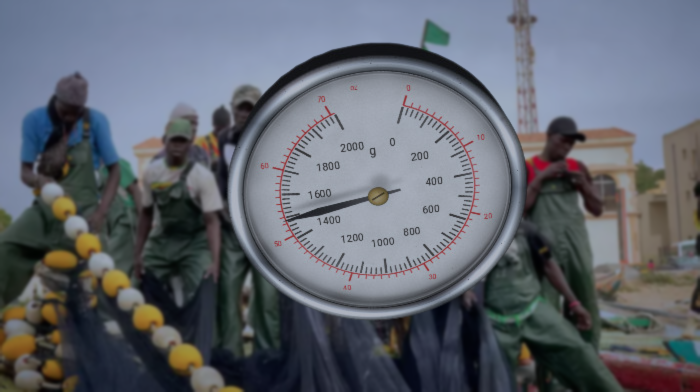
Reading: 1500 g
